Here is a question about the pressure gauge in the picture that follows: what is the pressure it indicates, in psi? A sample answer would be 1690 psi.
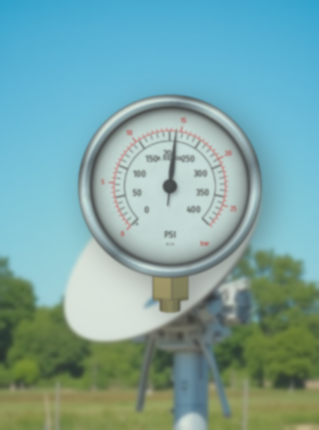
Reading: 210 psi
